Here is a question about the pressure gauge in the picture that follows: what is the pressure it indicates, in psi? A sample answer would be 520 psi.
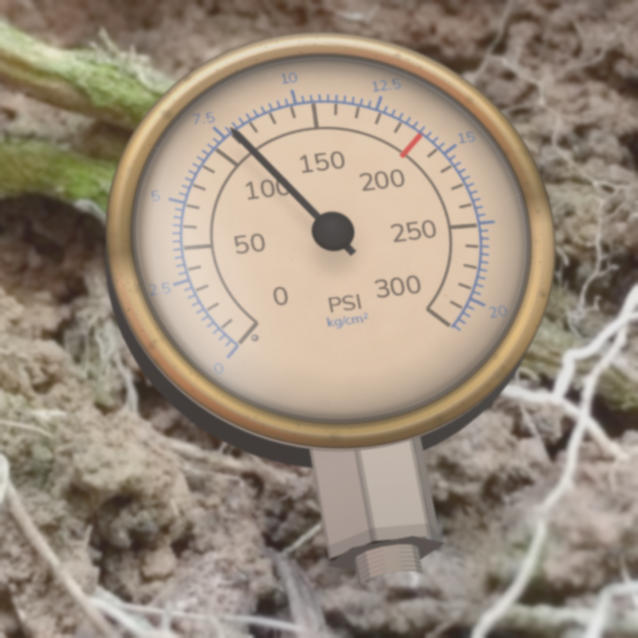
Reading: 110 psi
